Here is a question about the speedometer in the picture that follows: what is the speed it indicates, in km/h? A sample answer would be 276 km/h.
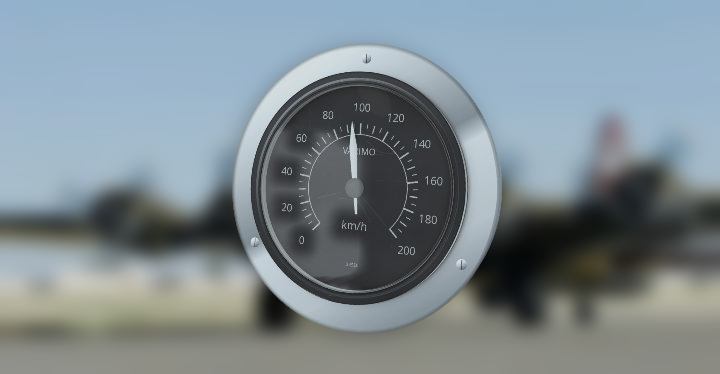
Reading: 95 km/h
